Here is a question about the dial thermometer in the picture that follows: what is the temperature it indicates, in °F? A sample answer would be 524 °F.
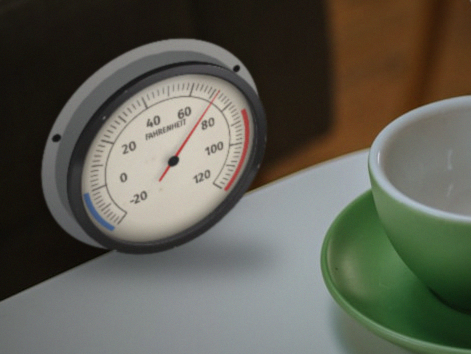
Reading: 70 °F
